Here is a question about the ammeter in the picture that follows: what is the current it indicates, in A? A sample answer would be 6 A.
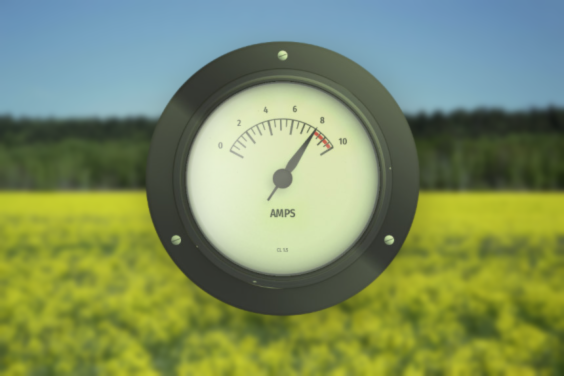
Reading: 8 A
